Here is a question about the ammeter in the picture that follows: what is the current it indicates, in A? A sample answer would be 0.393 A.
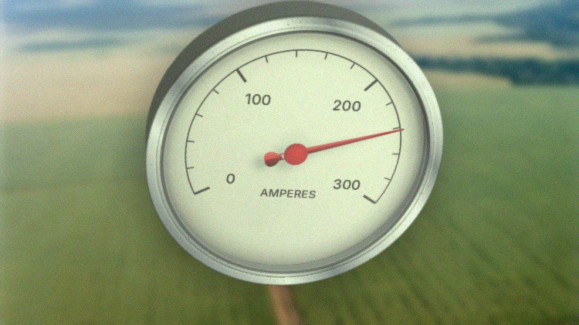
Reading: 240 A
